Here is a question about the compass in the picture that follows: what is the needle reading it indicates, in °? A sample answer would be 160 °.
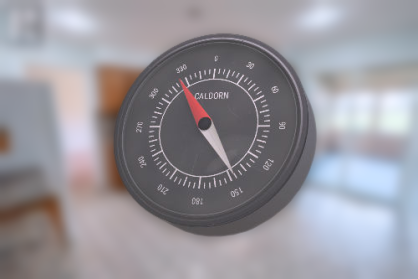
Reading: 325 °
